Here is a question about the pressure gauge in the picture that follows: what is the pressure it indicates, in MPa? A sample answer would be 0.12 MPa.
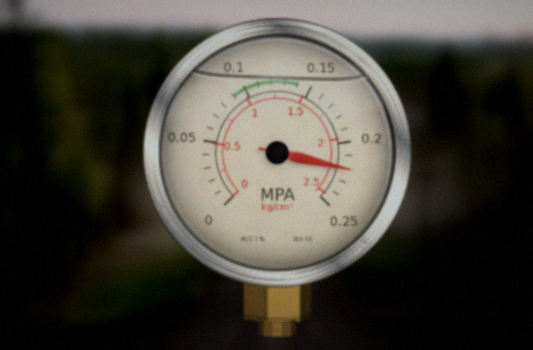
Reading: 0.22 MPa
